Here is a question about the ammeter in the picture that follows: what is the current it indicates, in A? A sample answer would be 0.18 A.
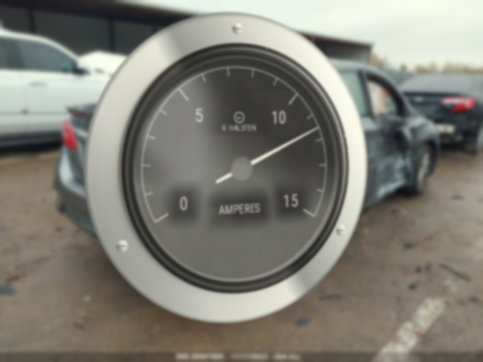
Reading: 11.5 A
